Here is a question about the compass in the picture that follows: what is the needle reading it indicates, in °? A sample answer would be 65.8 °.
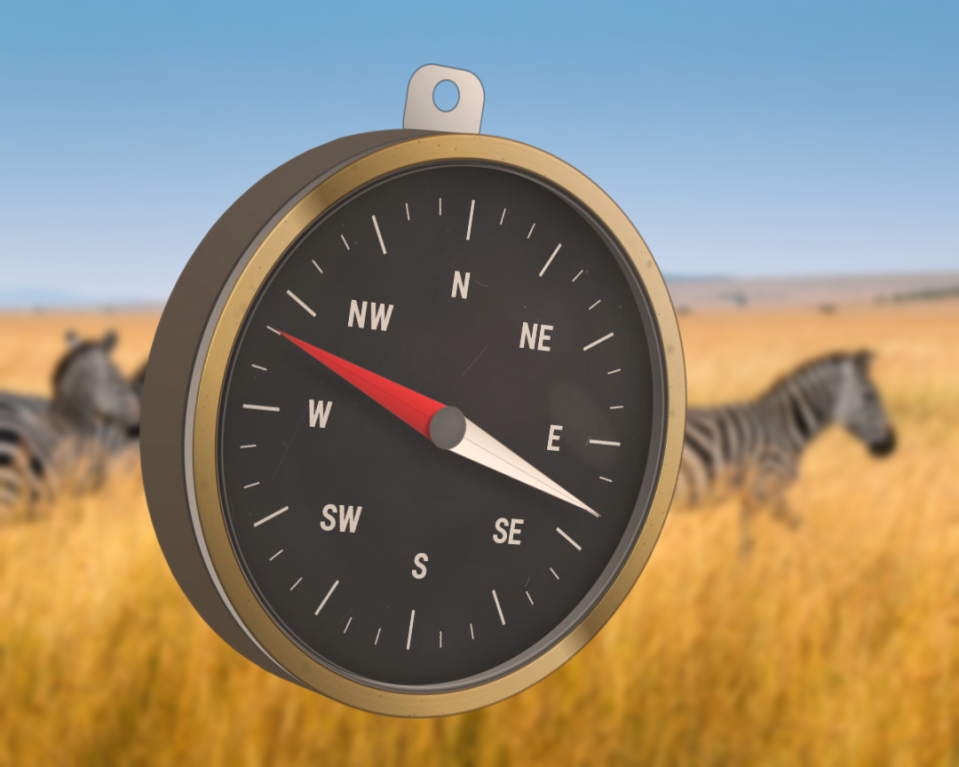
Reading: 290 °
